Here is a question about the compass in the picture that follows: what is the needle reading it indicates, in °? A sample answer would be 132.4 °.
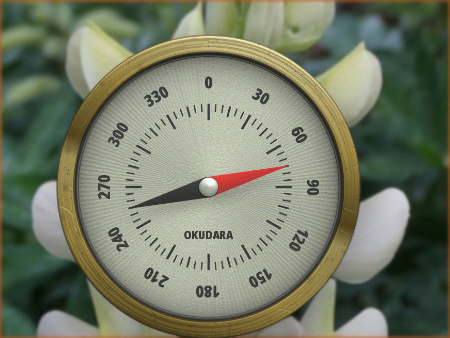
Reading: 75 °
